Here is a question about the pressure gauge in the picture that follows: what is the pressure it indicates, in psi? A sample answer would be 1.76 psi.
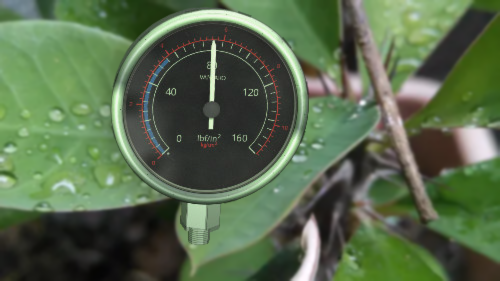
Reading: 80 psi
